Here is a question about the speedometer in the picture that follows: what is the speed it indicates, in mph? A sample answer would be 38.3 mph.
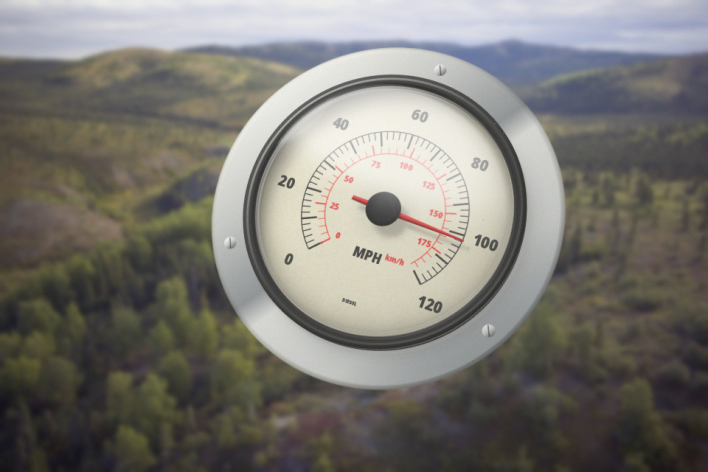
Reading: 102 mph
